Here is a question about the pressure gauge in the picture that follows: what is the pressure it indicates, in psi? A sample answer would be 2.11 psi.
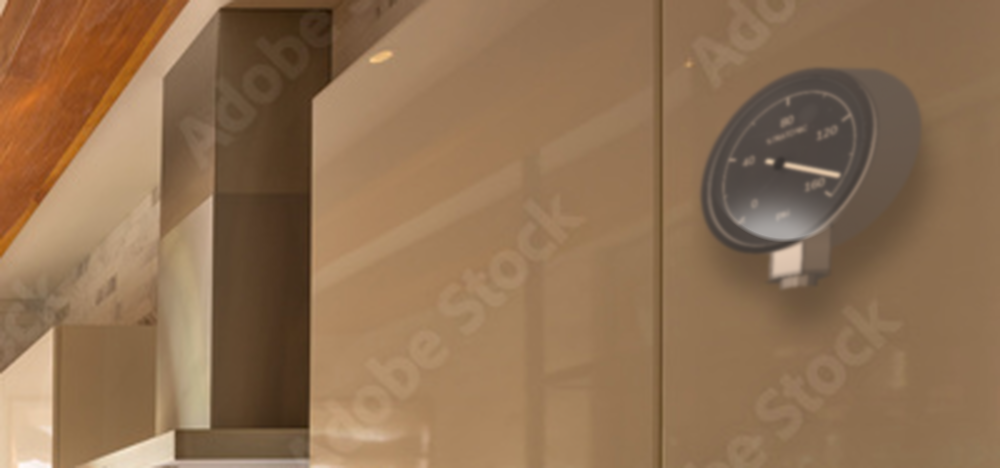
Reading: 150 psi
